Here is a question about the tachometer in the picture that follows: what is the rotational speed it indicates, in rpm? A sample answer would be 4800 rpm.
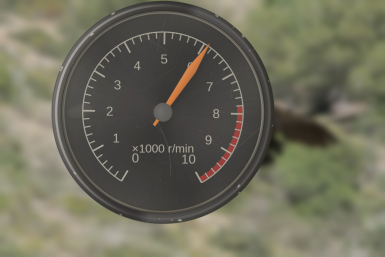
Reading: 6100 rpm
